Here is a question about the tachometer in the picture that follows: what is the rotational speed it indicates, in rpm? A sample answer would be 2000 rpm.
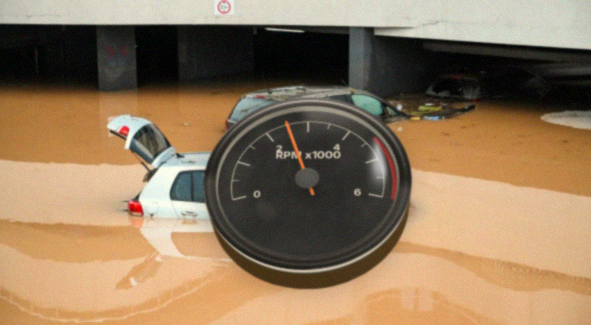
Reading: 2500 rpm
